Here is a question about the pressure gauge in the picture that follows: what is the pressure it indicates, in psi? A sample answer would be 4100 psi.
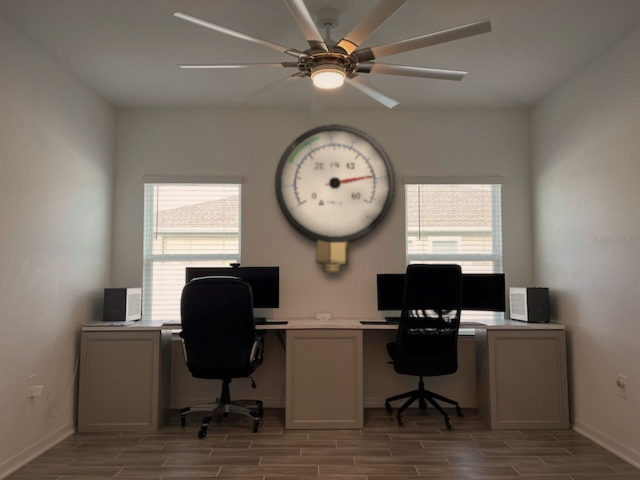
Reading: 50 psi
